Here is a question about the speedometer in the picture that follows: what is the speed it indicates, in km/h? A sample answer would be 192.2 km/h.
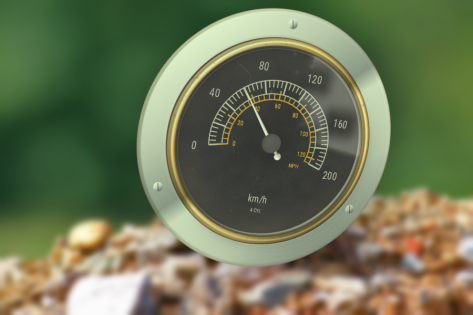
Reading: 60 km/h
